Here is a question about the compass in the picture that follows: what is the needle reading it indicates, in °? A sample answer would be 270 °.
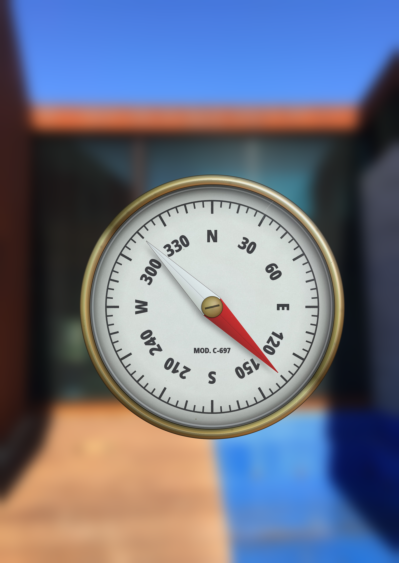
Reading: 135 °
